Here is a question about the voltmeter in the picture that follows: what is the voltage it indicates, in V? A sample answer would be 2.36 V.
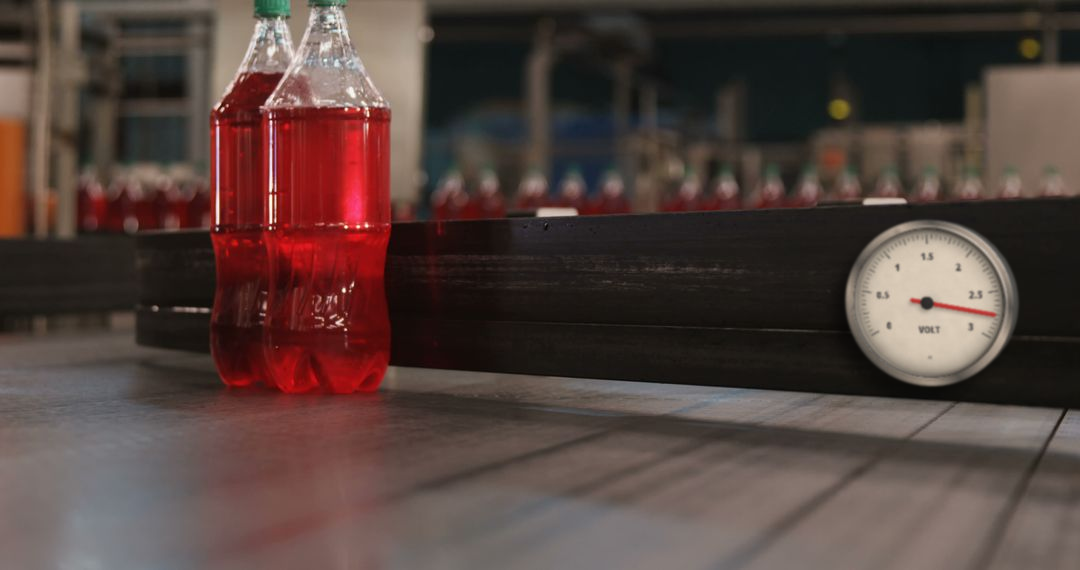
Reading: 2.75 V
